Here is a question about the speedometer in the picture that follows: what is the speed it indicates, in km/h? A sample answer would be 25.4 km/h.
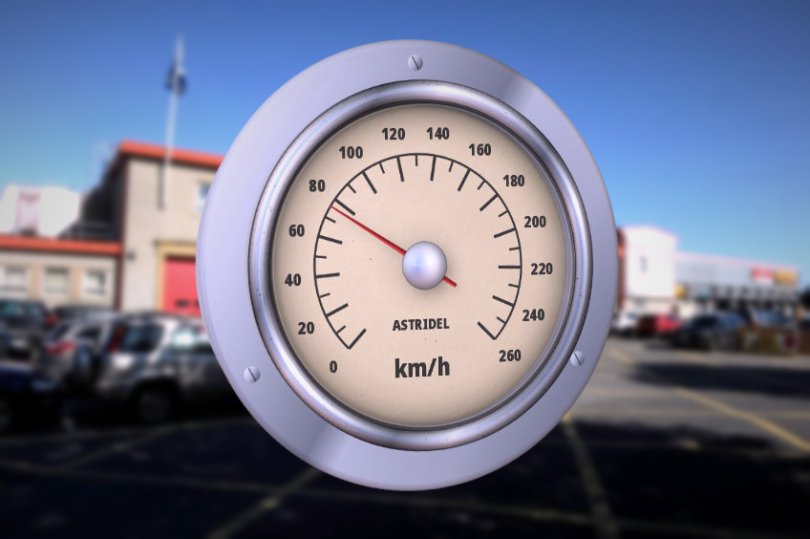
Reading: 75 km/h
